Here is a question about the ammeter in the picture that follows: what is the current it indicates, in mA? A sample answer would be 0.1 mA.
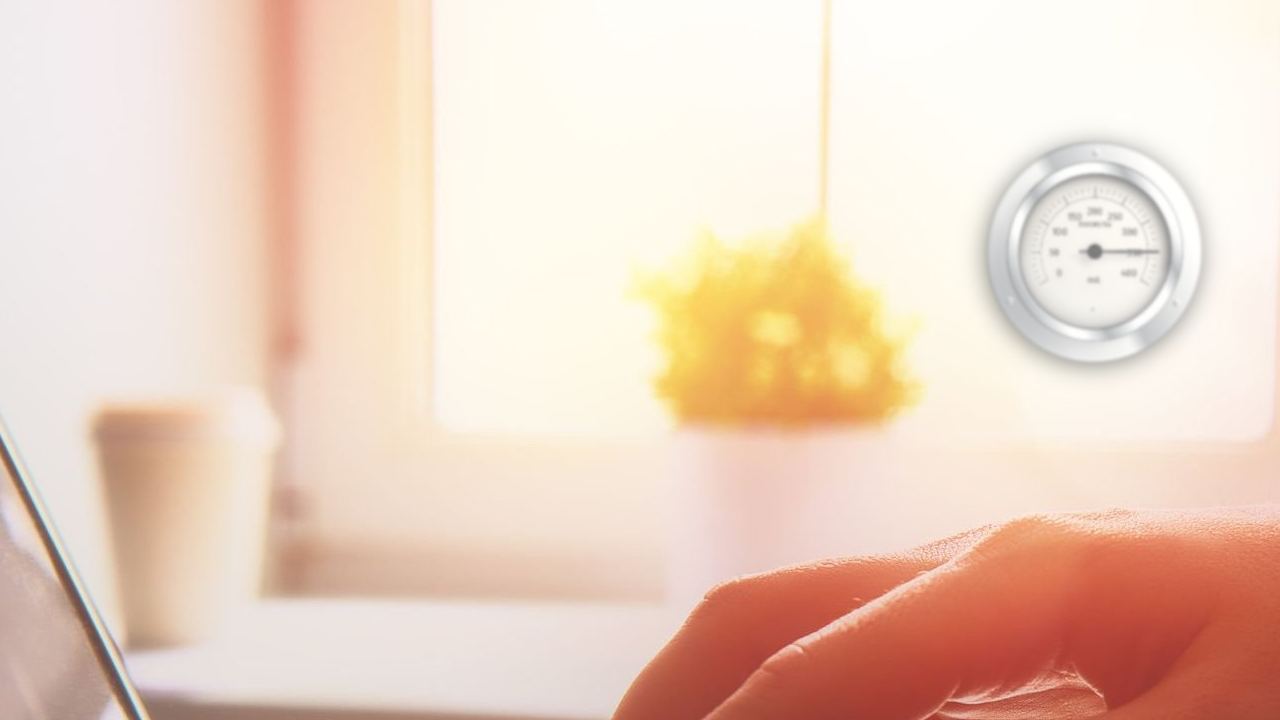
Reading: 350 mA
